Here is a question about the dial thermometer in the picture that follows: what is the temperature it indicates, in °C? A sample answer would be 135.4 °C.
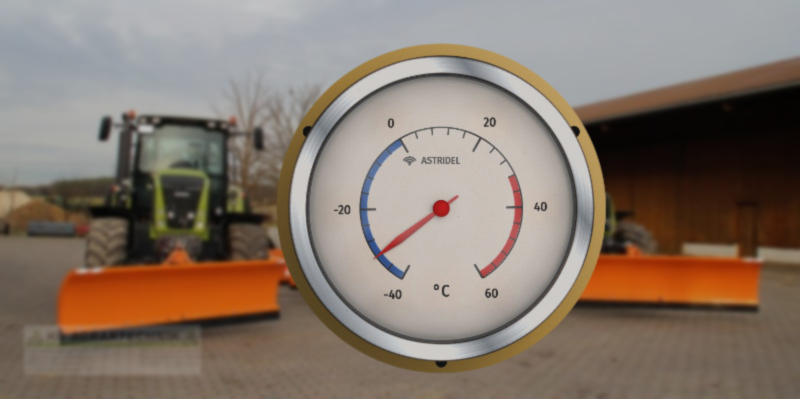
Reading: -32 °C
